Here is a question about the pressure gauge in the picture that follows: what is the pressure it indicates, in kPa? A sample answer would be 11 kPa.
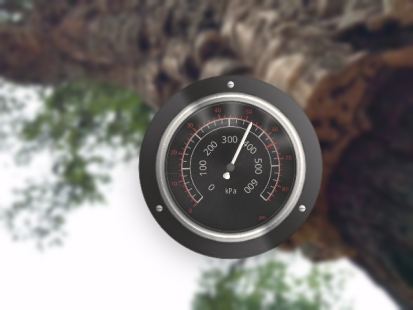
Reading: 360 kPa
